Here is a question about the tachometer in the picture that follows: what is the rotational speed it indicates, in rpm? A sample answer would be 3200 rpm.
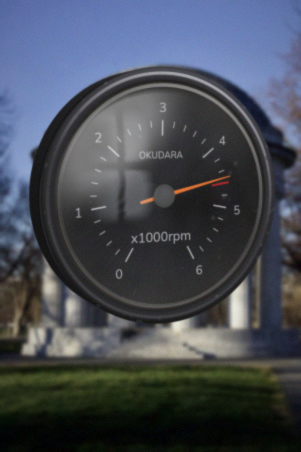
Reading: 4500 rpm
